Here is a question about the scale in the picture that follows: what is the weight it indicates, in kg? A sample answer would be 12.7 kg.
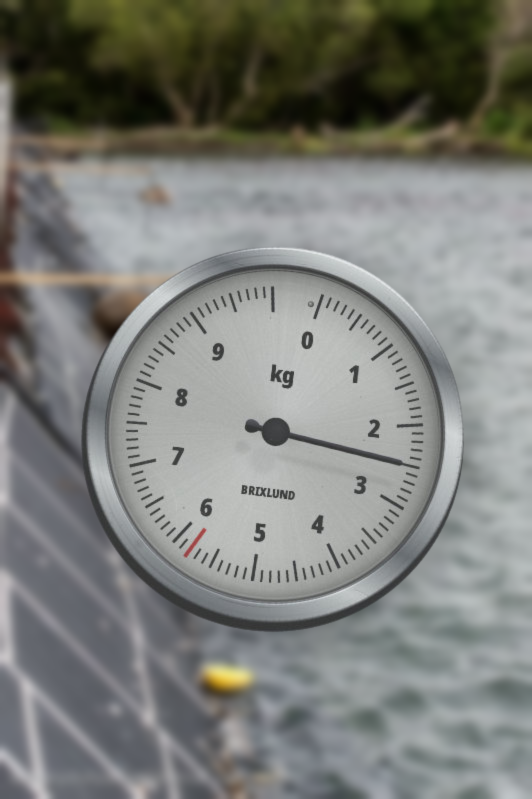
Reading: 2.5 kg
